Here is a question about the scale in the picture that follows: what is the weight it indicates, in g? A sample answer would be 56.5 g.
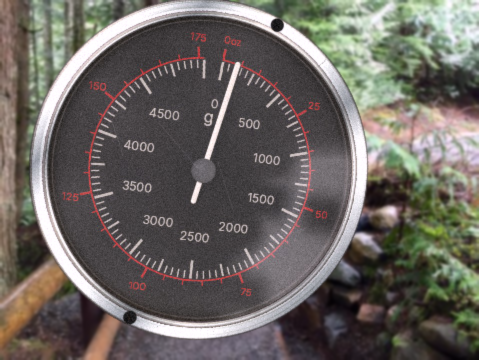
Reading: 100 g
